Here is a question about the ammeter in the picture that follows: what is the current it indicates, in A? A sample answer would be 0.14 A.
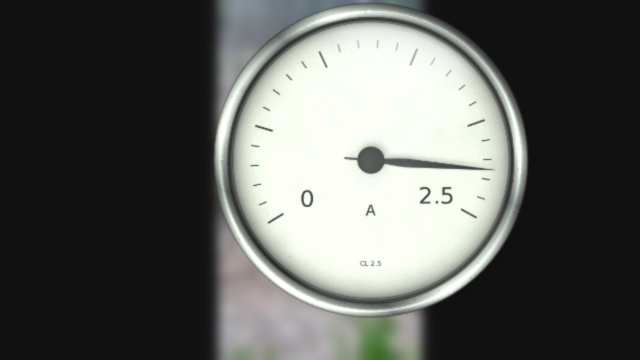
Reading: 2.25 A
